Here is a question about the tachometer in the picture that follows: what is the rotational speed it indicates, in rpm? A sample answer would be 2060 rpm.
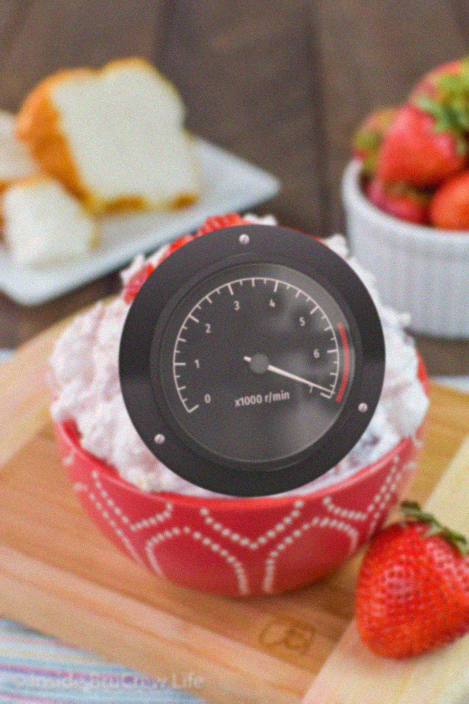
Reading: 6875 rpm
